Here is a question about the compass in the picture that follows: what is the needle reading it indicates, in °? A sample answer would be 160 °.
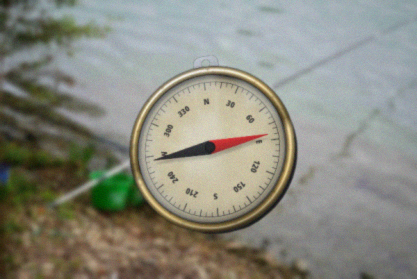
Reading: 85 °
